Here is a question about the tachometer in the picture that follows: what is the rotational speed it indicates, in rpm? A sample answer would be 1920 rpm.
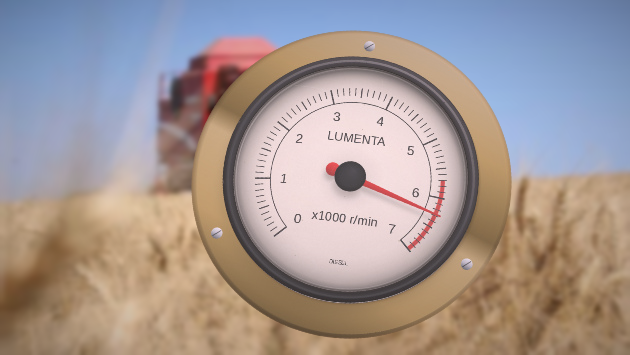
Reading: 6300 rpm
